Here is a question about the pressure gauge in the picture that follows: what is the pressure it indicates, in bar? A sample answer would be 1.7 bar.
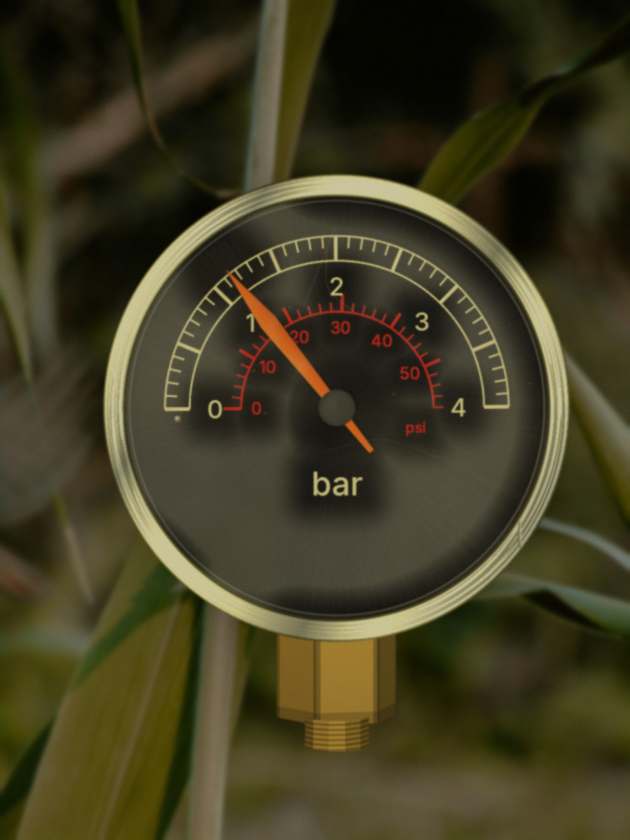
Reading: 1.15 bar
